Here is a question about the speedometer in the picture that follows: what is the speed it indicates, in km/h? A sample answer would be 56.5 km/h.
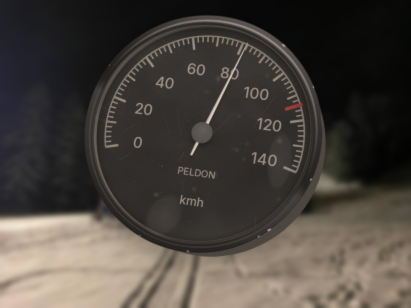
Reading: 82 km/h
